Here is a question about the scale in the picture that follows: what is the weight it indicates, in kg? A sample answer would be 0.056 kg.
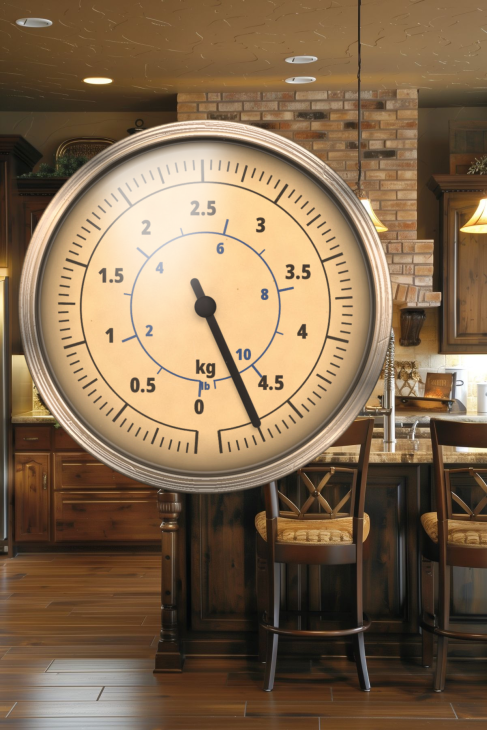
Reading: 4.75 kg
